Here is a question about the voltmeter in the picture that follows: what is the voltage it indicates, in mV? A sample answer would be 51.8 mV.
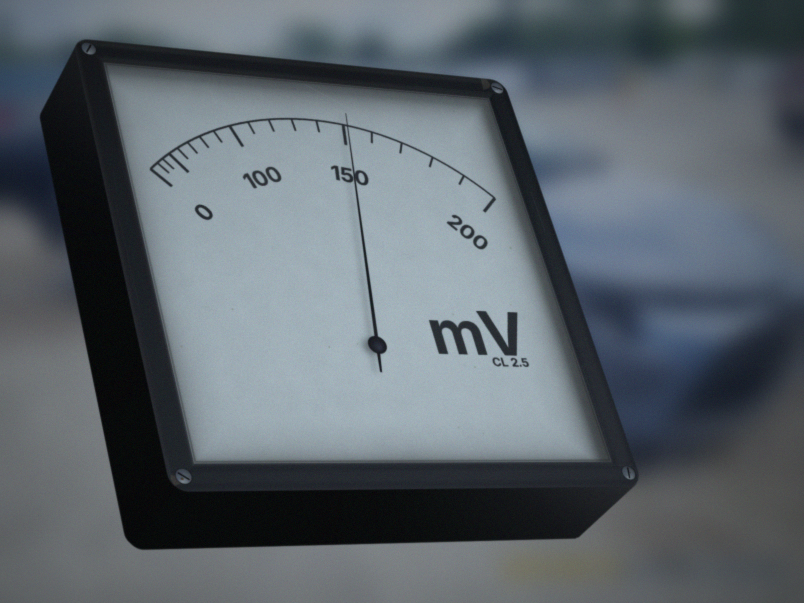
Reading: 150 mV
